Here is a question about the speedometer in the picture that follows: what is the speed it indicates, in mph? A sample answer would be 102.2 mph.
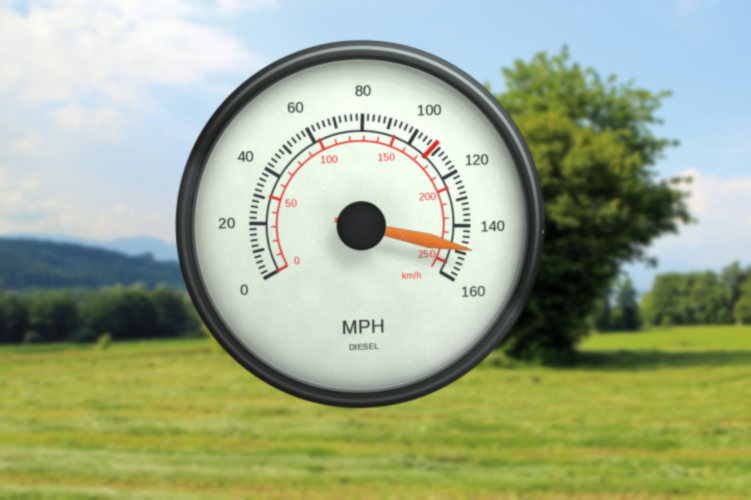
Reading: 148 mph
